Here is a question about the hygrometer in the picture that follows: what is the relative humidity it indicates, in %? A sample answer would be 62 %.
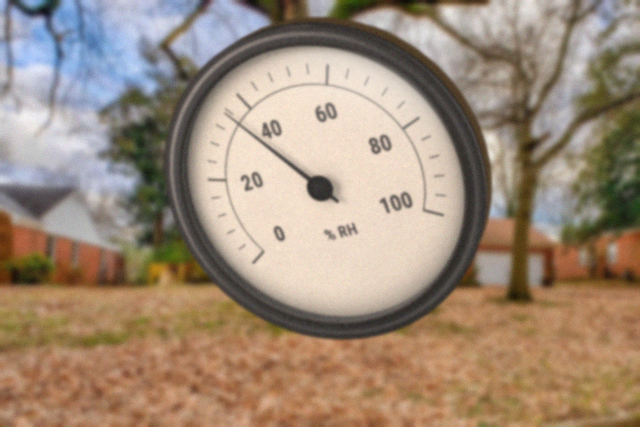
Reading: 36 %
